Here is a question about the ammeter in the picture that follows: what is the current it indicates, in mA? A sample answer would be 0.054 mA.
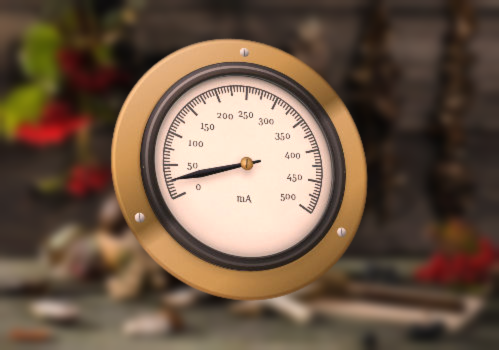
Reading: 25 mA
